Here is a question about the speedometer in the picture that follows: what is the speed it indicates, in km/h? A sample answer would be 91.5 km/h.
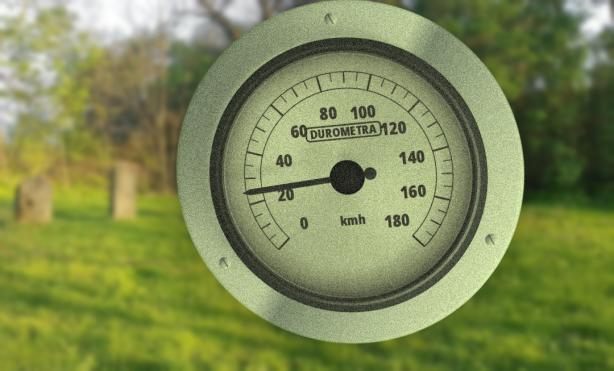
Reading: 25 km/h
